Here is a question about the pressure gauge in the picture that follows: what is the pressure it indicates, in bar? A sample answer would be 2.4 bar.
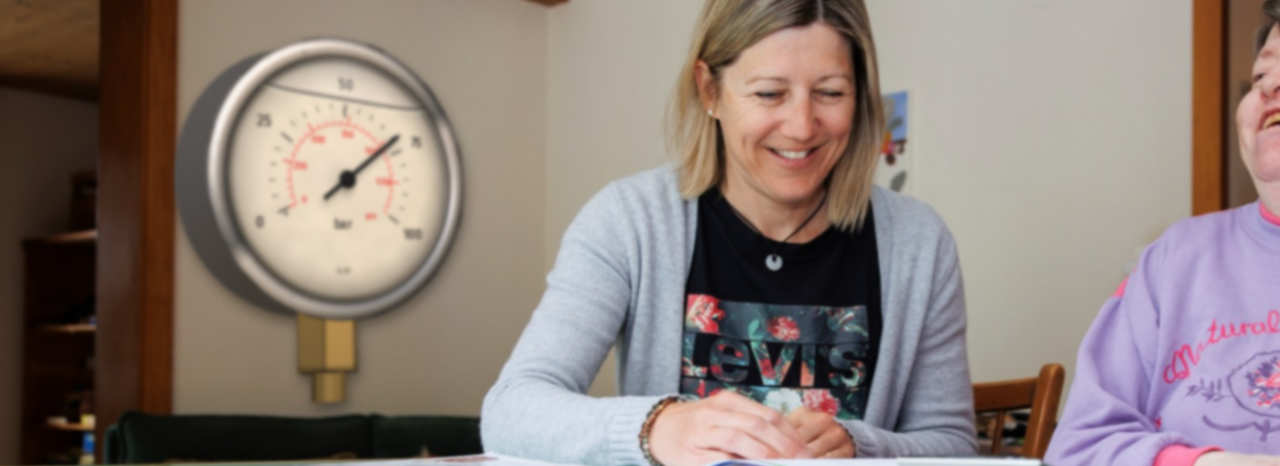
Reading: 70 bar
